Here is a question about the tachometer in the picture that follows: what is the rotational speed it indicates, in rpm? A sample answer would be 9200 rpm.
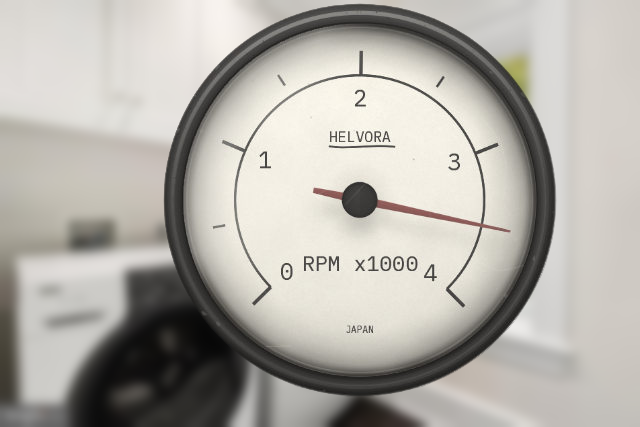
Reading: 3500 rpm
